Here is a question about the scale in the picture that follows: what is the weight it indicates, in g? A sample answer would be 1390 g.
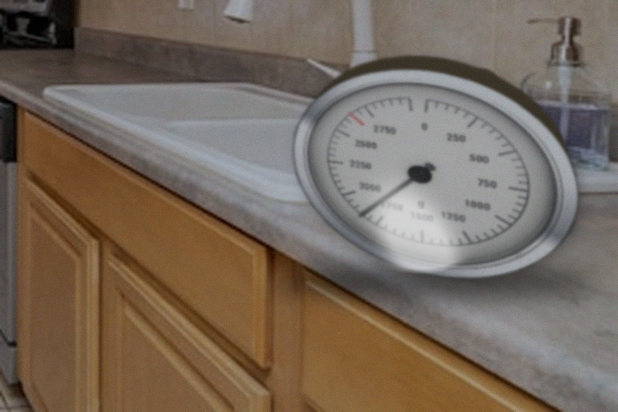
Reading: 1850 g
